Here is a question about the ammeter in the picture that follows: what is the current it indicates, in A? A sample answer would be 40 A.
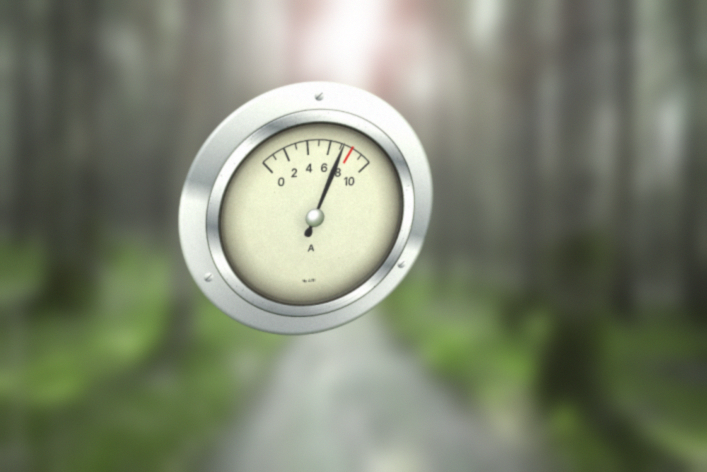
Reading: 7 A
